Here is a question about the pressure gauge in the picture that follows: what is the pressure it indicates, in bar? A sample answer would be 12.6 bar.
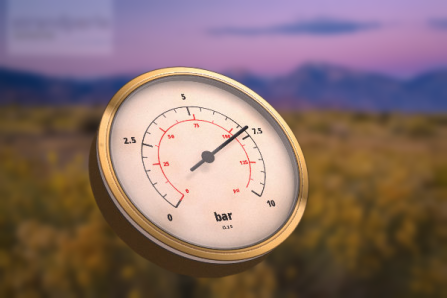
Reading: 7.25 bar
